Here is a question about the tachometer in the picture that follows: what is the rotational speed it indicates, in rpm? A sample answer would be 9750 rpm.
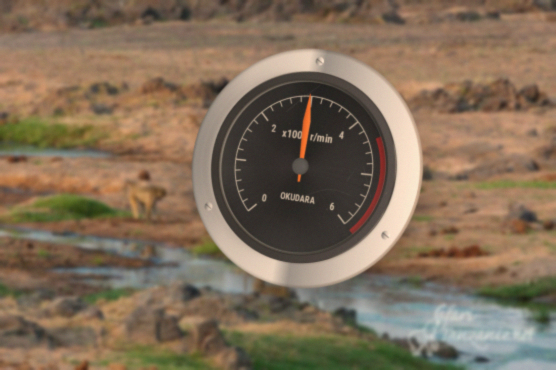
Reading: 3000 rpm
